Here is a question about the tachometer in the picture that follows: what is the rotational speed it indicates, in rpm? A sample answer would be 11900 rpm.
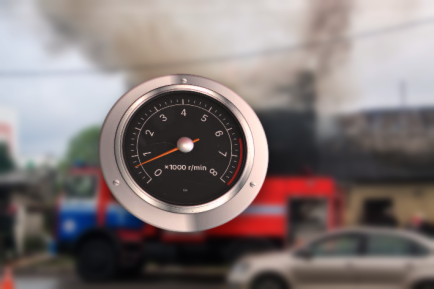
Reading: 600 rpm
